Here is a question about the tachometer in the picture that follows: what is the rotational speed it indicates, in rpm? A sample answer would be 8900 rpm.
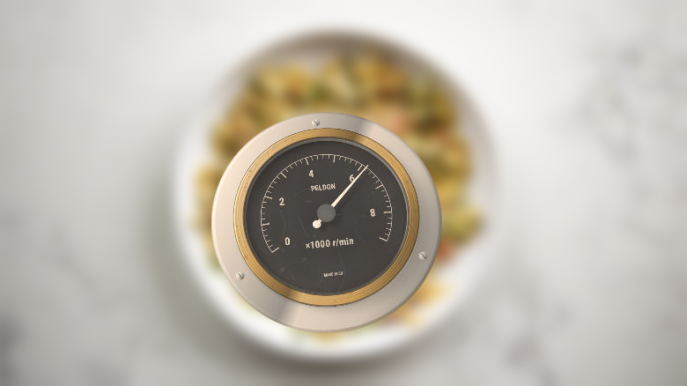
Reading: 6200 rpm
